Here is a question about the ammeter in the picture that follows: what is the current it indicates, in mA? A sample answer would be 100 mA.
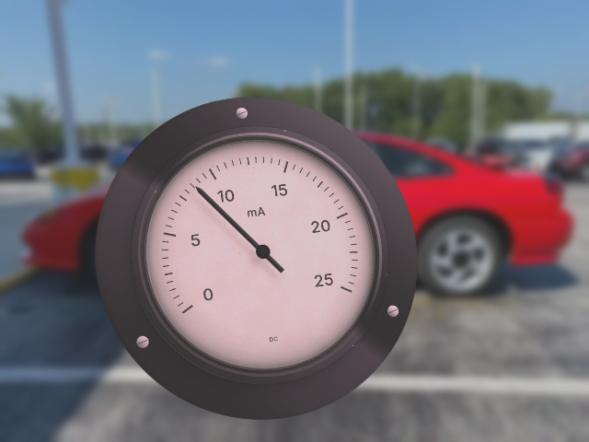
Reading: 8.5 mA
